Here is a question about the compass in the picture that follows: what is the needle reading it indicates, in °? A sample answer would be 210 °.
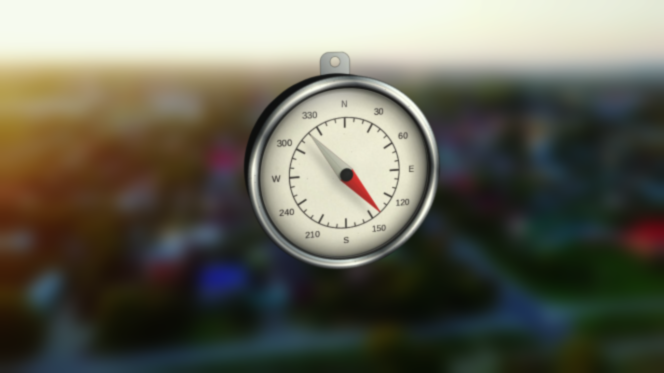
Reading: 140 °
